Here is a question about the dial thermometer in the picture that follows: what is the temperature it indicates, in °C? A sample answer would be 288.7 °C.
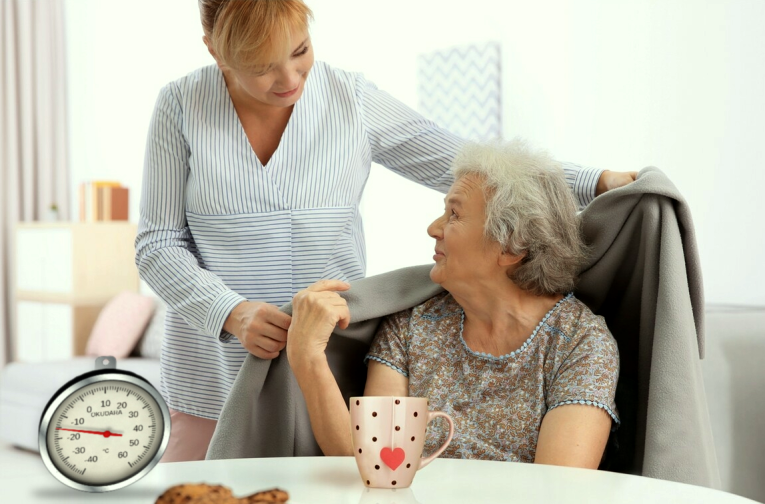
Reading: -15 °C
